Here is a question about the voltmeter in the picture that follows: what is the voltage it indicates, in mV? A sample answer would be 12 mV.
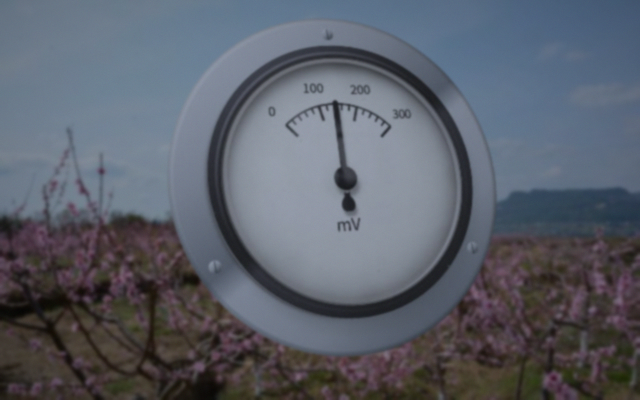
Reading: 140 mV
